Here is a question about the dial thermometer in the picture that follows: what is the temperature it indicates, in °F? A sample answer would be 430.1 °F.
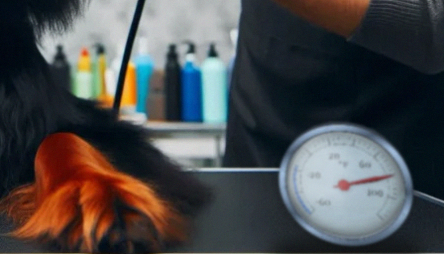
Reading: 80 °F
